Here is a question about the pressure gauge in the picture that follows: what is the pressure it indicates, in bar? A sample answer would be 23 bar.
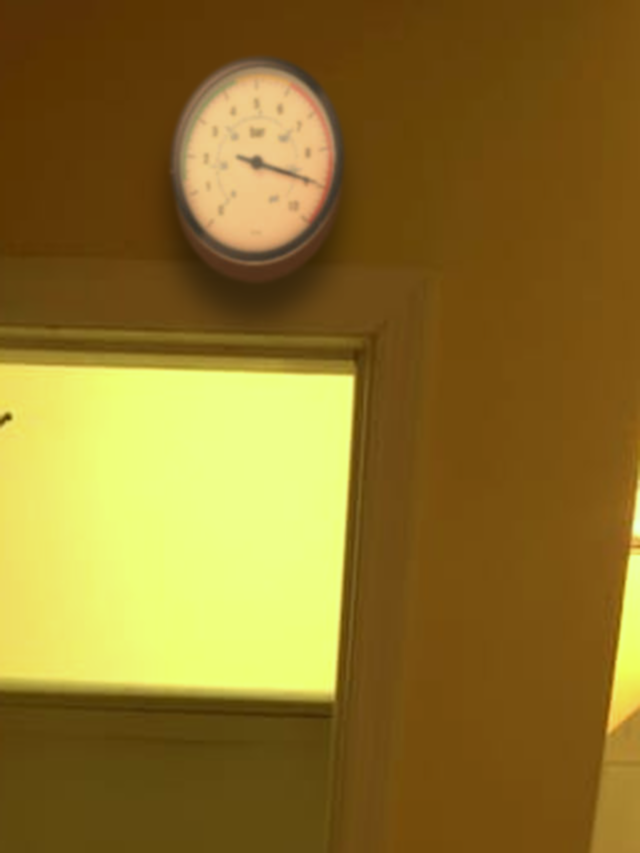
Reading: 9 bar
